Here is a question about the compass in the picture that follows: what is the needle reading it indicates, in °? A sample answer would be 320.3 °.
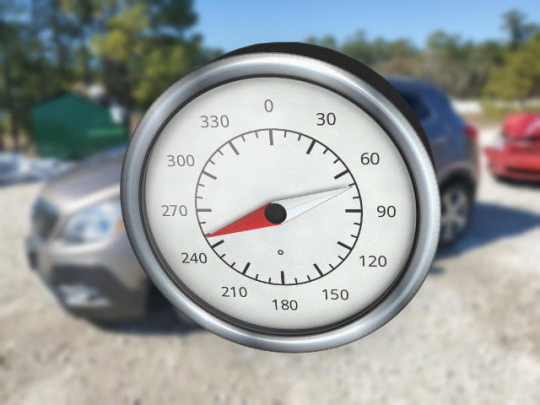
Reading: 250 °
